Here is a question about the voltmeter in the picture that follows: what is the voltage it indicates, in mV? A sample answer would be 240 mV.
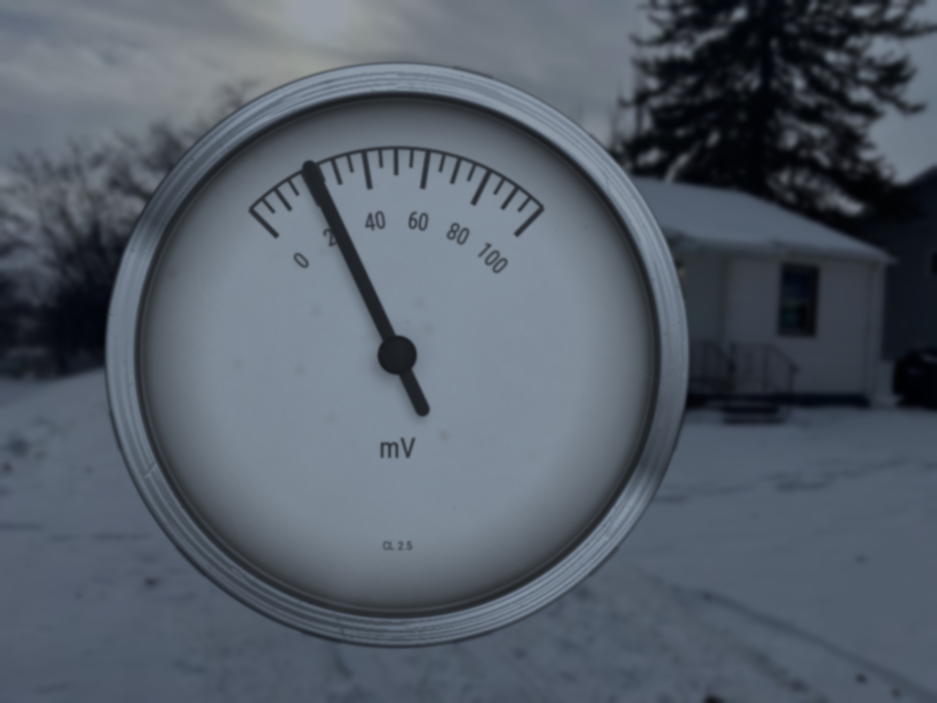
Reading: 22.5 mV
